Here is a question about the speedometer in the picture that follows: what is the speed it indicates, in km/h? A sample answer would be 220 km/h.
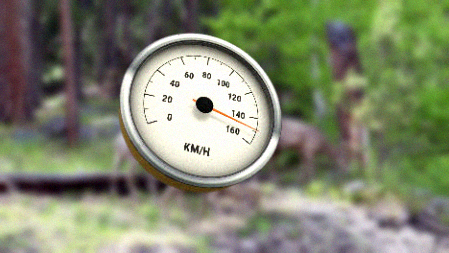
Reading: 150 km/h
